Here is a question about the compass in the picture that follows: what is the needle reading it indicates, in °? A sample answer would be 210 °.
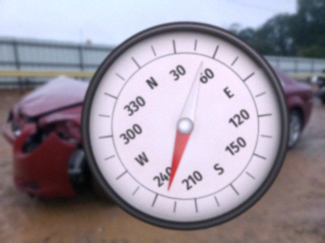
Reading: 232.5 °
